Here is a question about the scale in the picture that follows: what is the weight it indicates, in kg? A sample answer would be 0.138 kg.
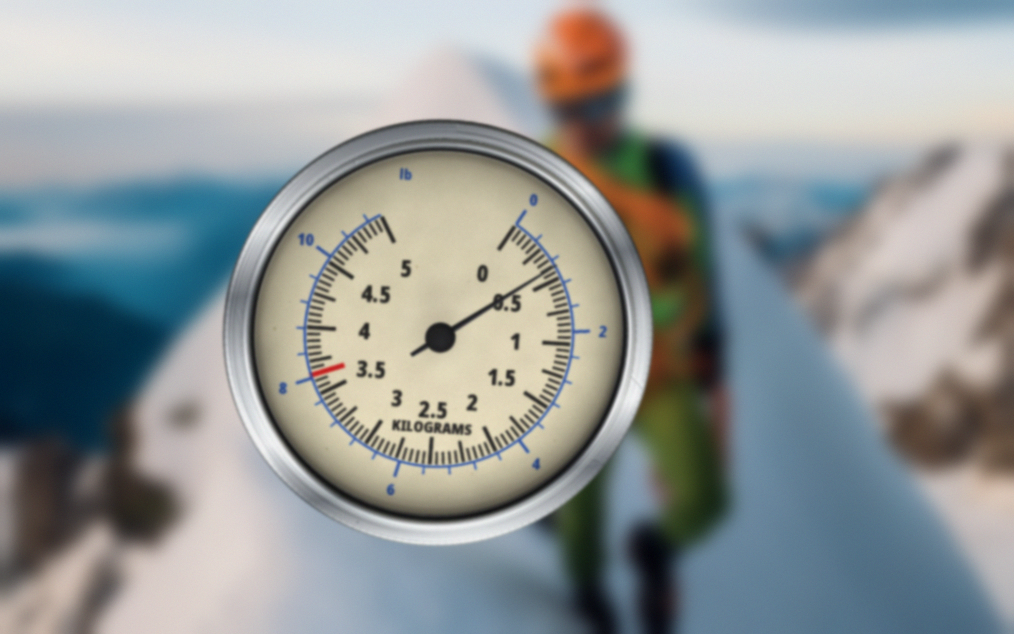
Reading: 0.4 kg
